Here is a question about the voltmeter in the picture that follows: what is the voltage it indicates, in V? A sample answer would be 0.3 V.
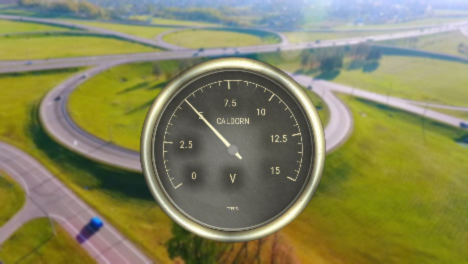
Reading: 5 V
